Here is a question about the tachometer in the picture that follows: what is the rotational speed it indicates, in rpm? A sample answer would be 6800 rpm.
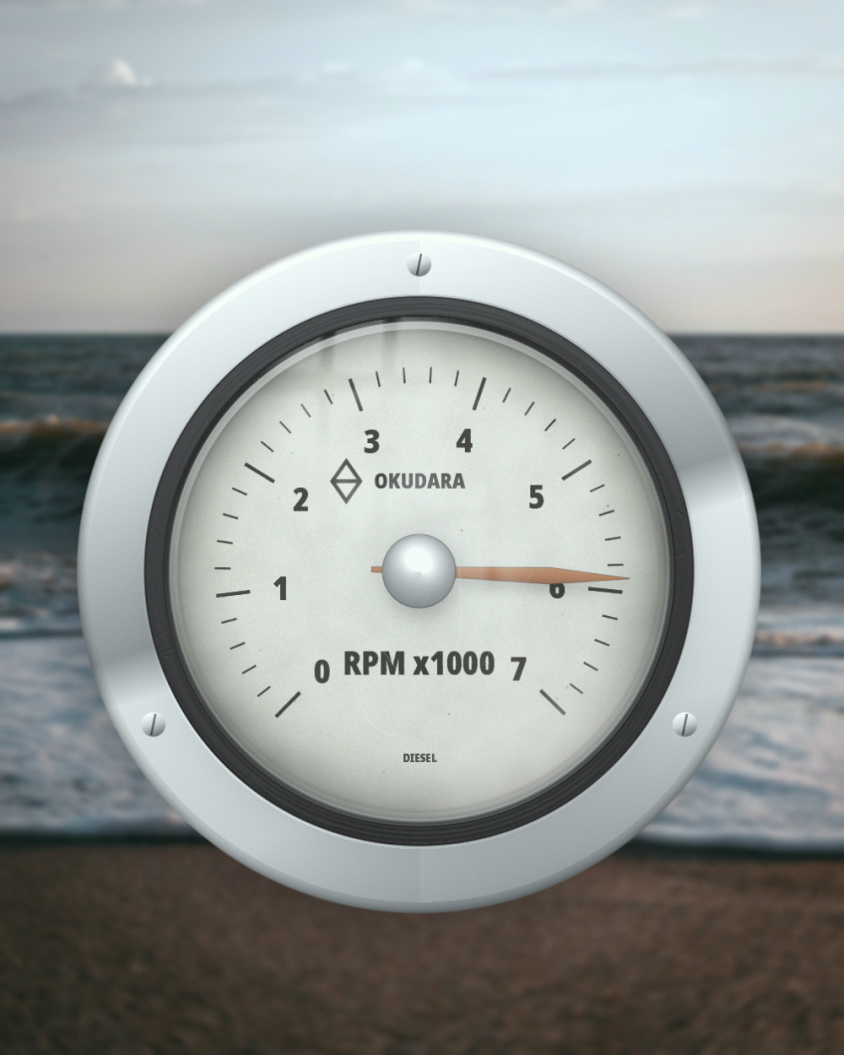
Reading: 5900 rpm
